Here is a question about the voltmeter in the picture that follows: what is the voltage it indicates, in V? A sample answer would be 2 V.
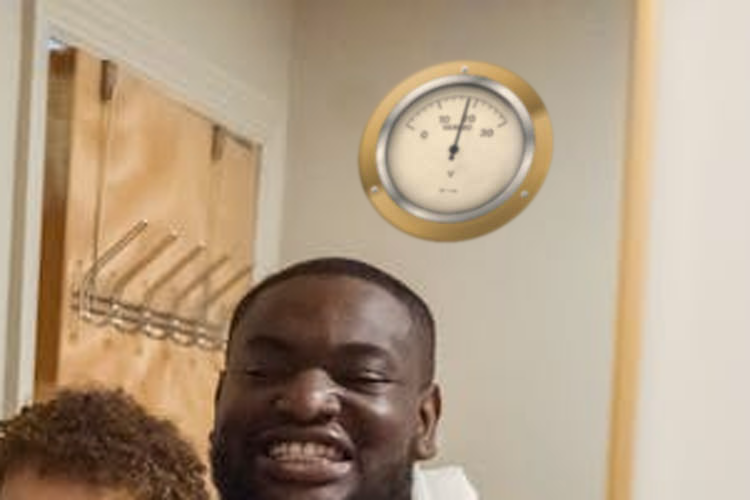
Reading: 18 V
